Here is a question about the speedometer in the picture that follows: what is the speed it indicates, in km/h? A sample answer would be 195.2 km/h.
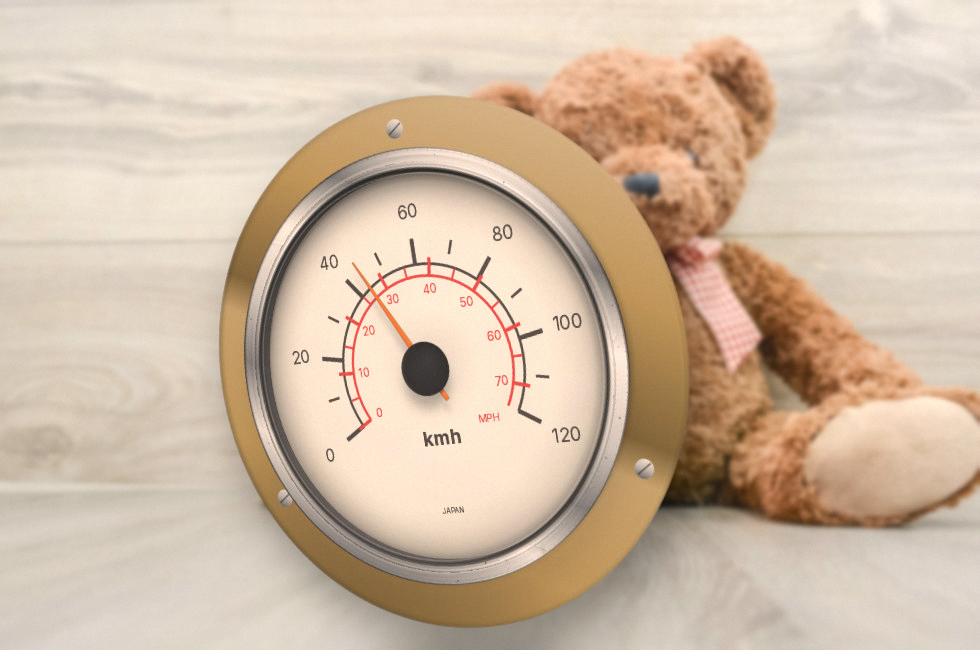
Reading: 45 km/h
